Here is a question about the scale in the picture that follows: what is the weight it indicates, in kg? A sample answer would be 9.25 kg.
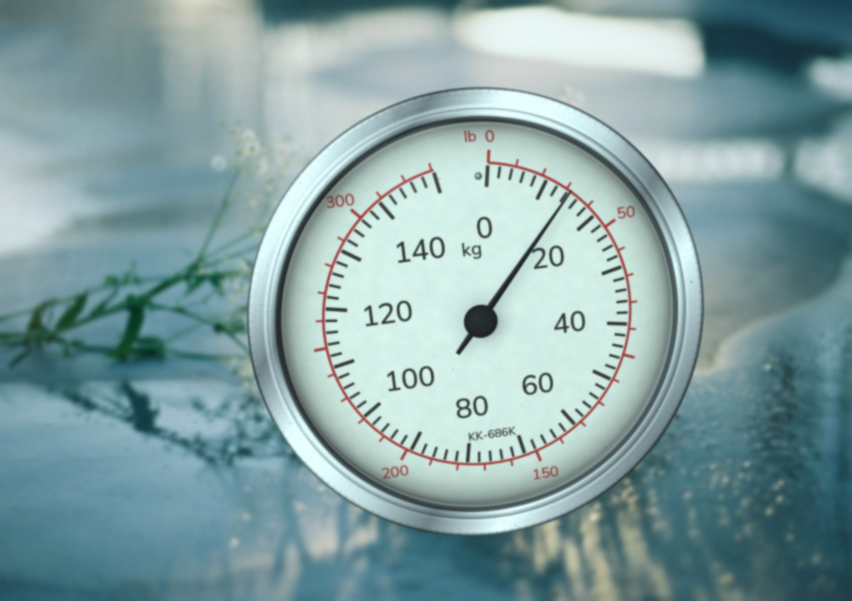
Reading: 14 kg
